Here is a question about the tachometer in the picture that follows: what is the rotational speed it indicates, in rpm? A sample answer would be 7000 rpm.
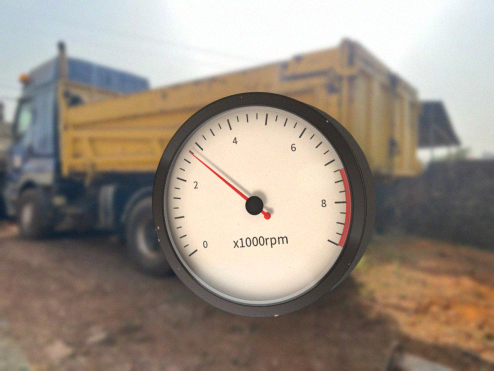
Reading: 2750 rpm
